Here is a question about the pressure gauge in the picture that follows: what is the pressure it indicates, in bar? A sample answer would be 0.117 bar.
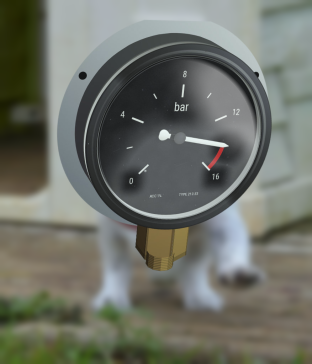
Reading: 14 bar
